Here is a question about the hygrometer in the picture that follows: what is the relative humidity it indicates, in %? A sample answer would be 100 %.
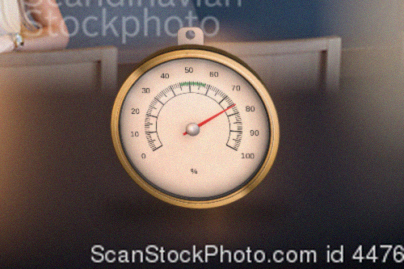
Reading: 75 %
